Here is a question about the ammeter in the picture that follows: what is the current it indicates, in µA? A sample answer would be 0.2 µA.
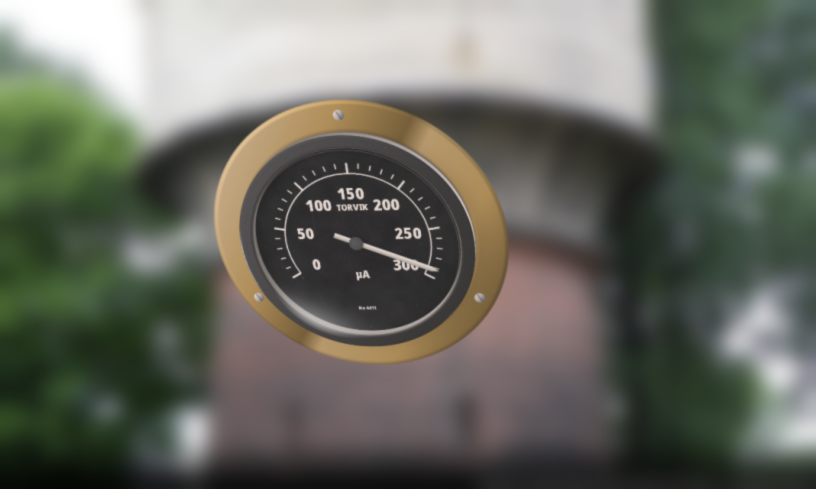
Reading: 290 µA
